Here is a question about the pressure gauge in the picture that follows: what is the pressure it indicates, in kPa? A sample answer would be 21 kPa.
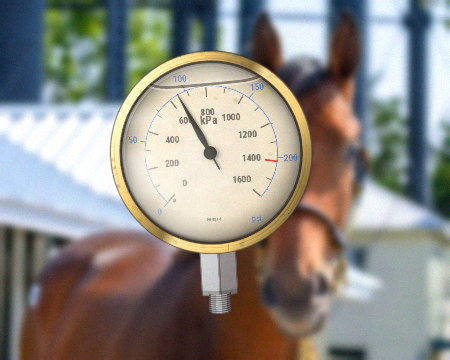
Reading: 650 kPa
